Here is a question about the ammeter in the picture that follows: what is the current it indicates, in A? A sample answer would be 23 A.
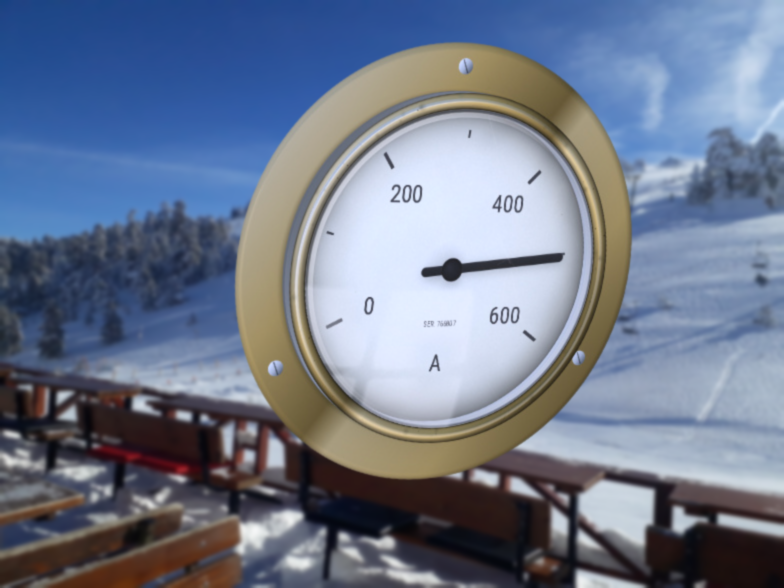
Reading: 500 A
